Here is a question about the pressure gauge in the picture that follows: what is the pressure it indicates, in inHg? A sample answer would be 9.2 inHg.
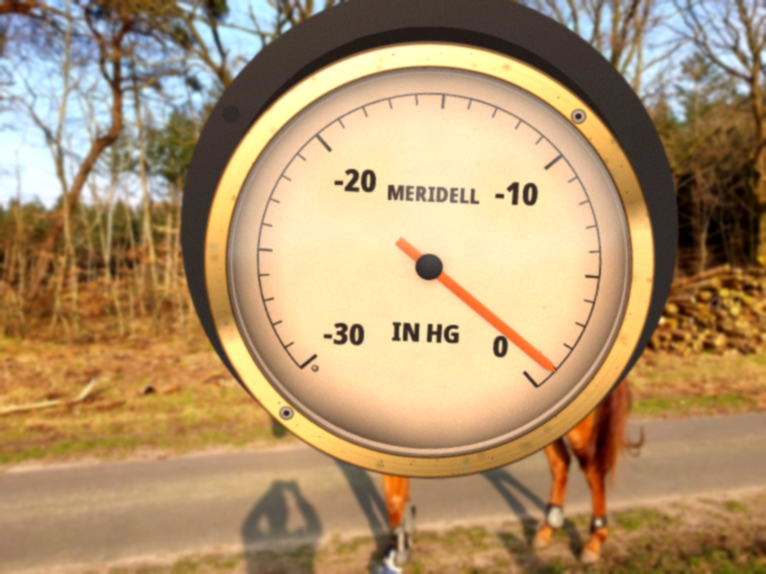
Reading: -1 inHg
